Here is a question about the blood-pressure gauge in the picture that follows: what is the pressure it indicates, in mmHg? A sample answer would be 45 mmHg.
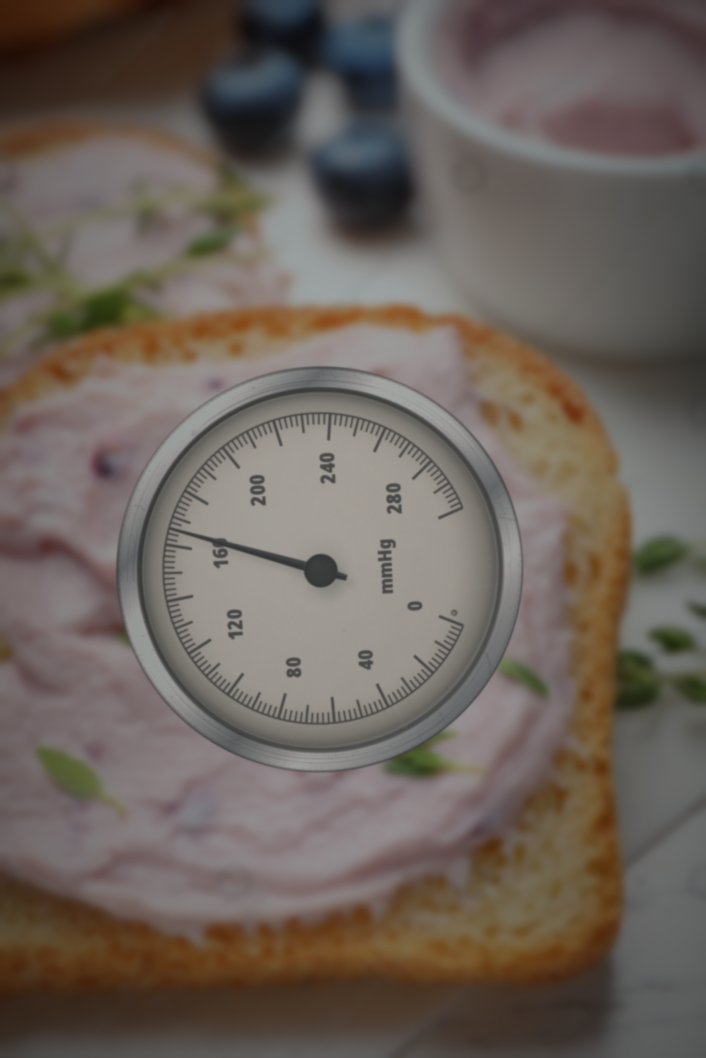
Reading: 166 mmHg
